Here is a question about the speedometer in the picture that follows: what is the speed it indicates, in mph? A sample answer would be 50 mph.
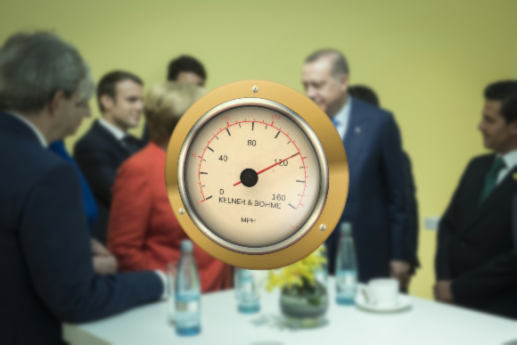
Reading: 120 mph
